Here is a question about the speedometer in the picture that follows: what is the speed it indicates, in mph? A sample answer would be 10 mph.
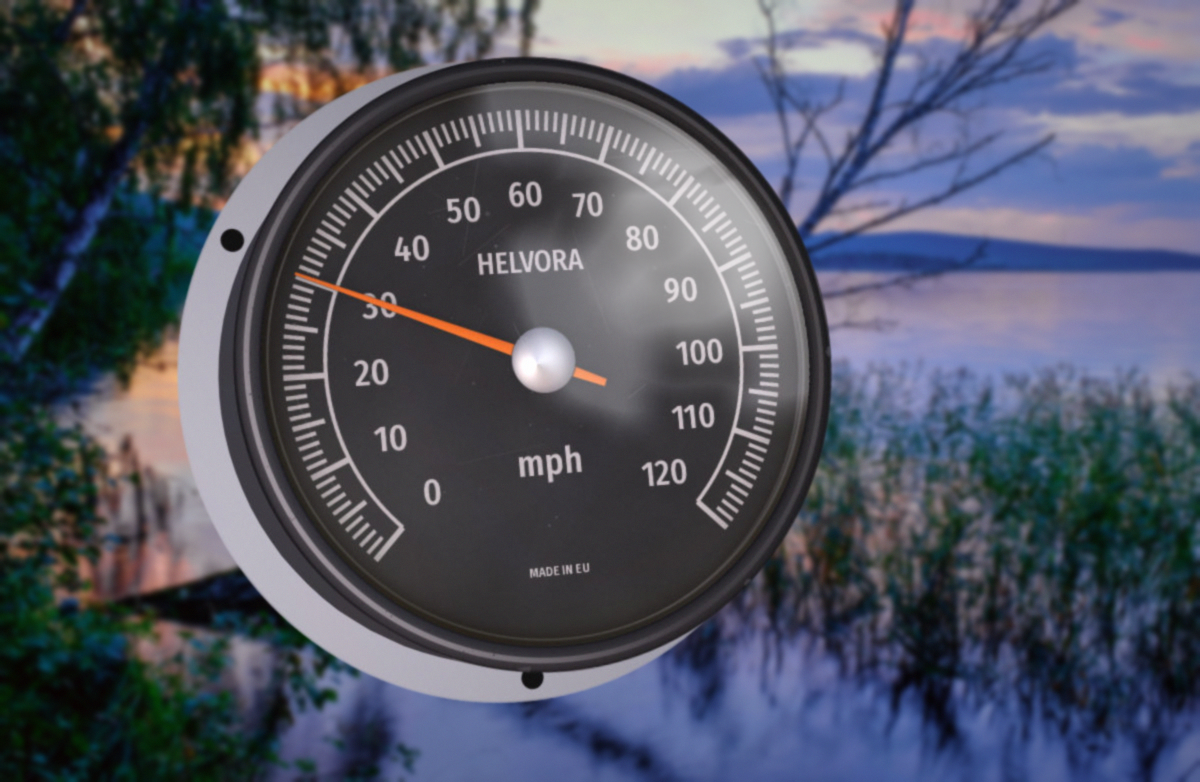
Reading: 30 mph
